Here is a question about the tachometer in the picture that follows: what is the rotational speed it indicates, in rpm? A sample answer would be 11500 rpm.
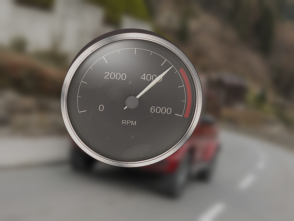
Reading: 4250 rpm
